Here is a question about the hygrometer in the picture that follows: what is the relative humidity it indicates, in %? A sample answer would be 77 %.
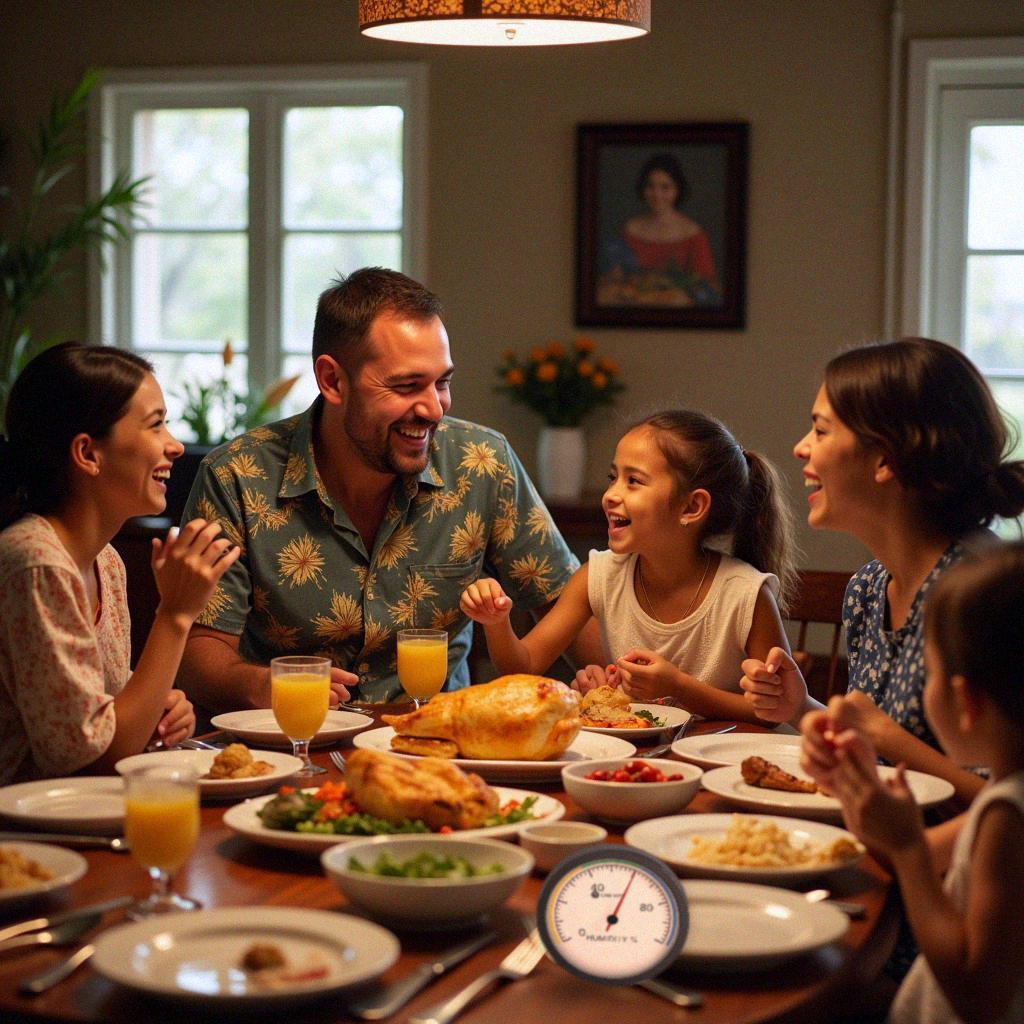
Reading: 60 %
